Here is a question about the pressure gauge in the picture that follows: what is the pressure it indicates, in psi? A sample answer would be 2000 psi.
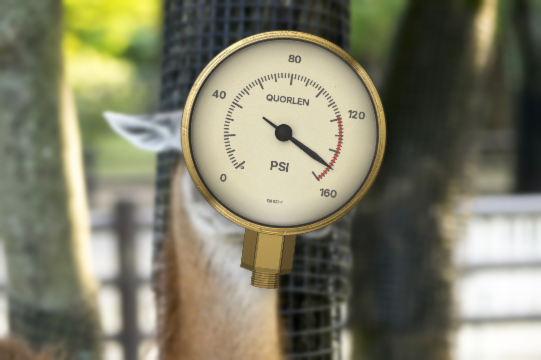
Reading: 150 psi
